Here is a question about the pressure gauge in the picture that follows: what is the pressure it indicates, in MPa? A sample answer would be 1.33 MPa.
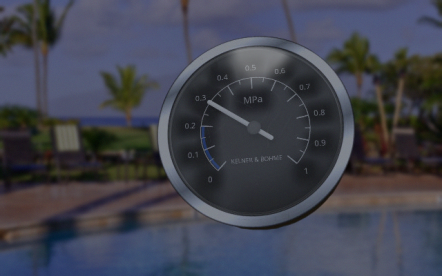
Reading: 0.3 MPa
